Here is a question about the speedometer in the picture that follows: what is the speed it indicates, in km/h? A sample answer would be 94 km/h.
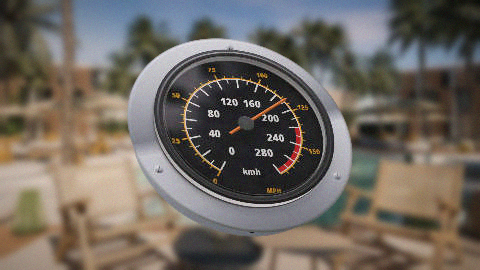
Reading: 190 km/h
